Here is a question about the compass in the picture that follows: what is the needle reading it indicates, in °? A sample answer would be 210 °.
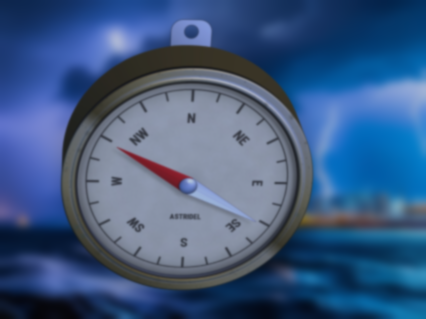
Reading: 300 °
